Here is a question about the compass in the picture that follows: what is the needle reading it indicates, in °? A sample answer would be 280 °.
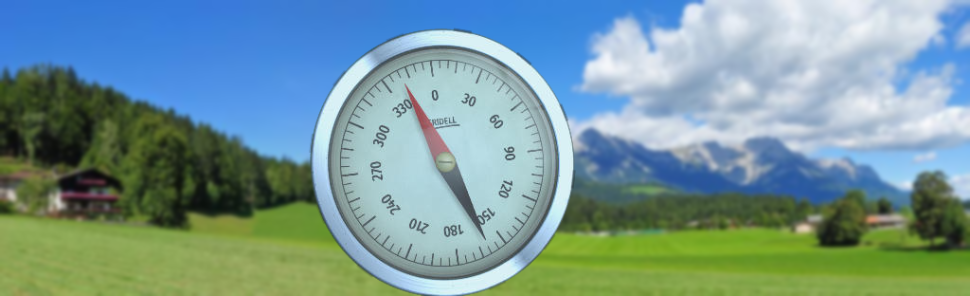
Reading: 340 °
